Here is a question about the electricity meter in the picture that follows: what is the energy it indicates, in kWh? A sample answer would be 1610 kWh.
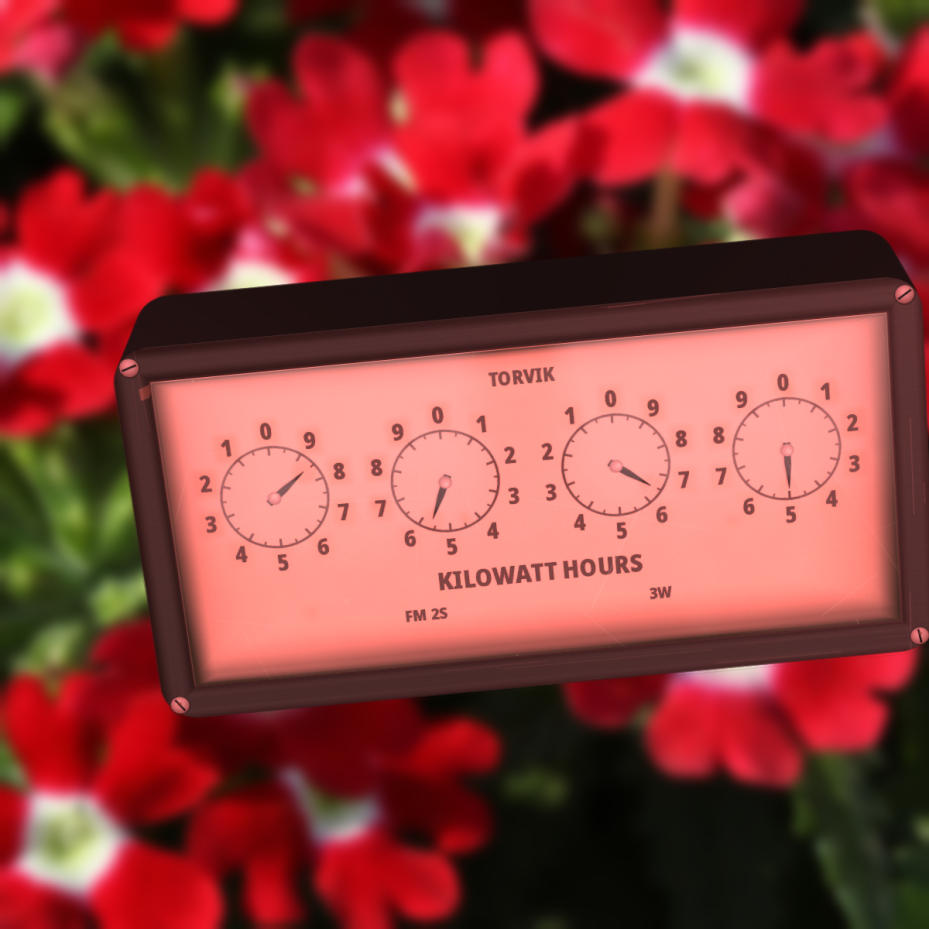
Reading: 8565 kWh
